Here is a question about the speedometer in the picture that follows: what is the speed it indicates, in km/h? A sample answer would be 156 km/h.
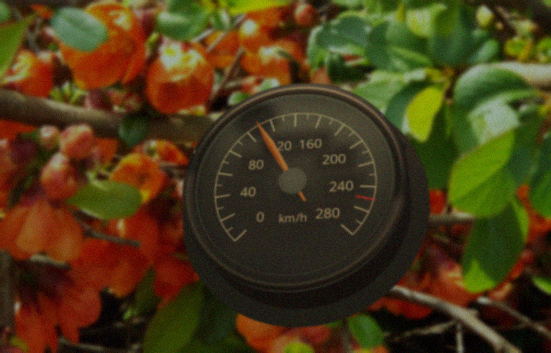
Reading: 110 km/h
